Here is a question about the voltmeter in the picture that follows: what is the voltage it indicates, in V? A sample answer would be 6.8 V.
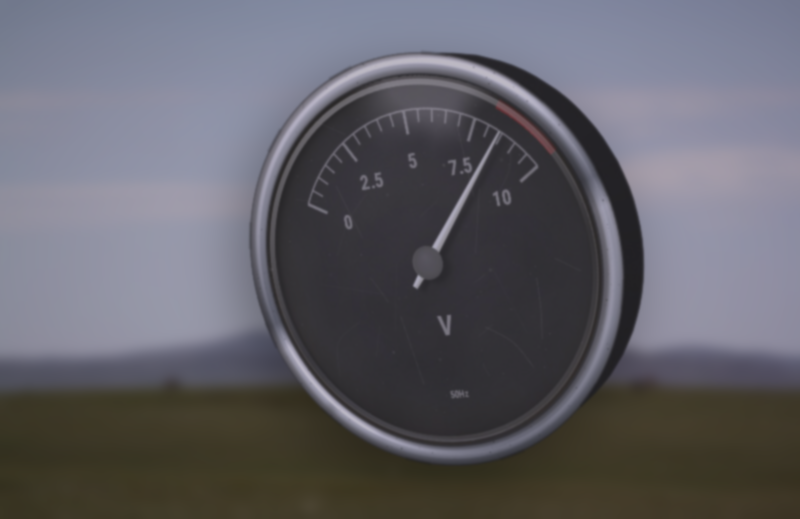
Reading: 8.5 V
